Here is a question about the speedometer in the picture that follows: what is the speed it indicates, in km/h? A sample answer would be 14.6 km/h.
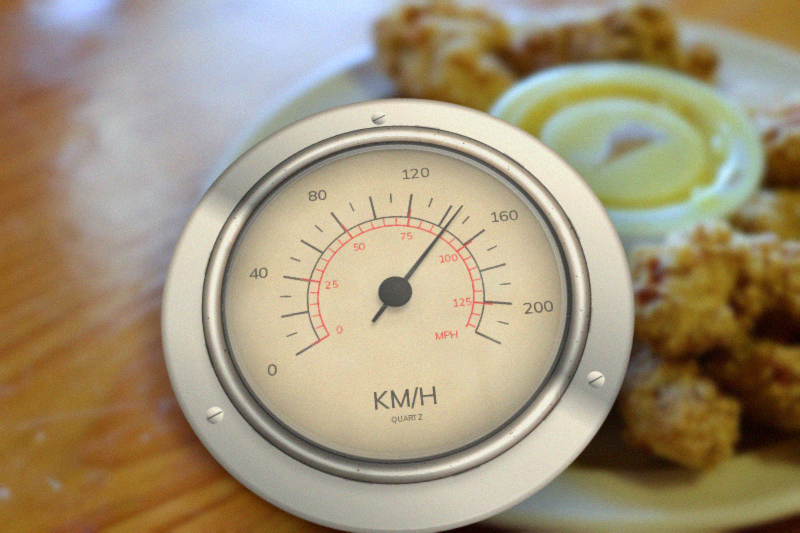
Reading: 145 km/h
